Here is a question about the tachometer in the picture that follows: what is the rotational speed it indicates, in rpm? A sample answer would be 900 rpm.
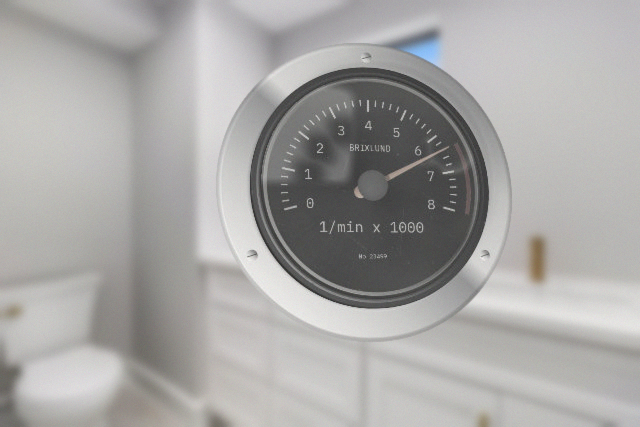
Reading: 6400 rpm
